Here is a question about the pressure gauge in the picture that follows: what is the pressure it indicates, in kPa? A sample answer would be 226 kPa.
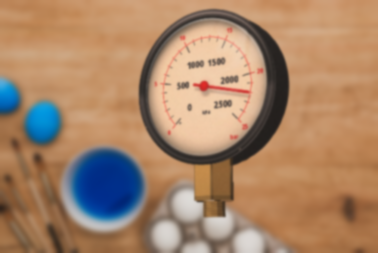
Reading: 2200 kPa
